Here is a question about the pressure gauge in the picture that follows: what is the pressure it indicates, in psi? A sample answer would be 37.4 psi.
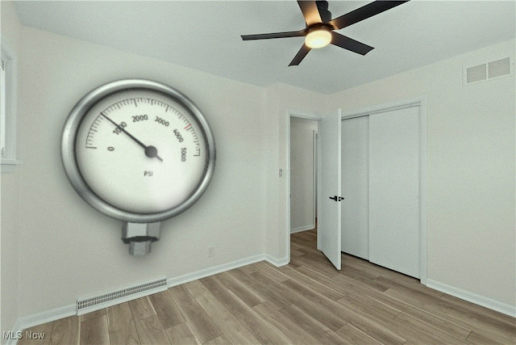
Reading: 1000 psi
